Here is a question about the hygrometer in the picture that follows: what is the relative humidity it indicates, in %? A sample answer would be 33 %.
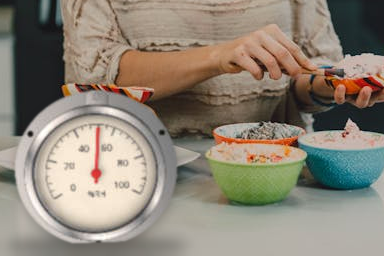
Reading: 52 %
